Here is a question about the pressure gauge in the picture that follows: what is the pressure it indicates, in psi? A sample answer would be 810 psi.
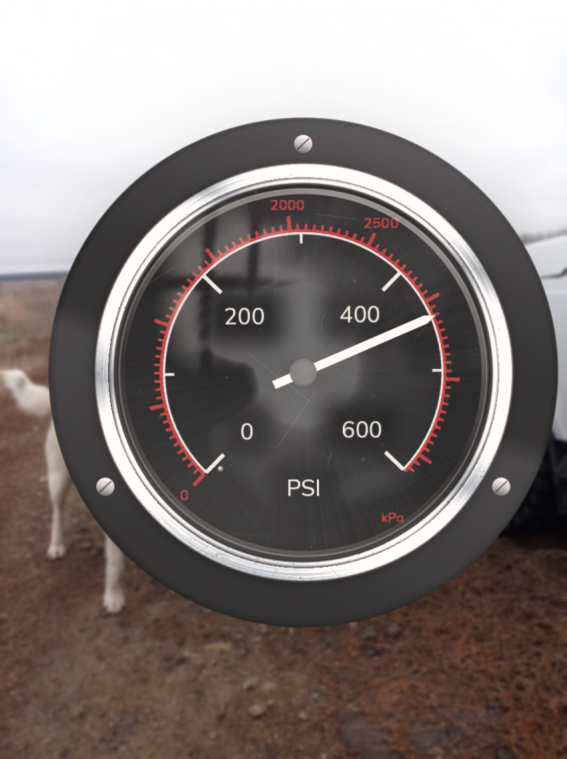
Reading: 450 psi
